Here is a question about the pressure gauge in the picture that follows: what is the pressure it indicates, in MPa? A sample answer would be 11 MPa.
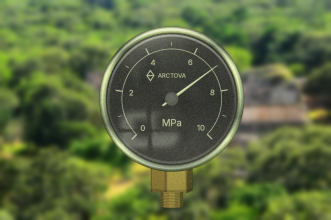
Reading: 7 MPa
